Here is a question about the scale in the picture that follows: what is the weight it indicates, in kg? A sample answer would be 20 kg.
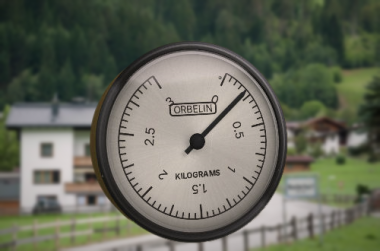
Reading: 0.2 kg
